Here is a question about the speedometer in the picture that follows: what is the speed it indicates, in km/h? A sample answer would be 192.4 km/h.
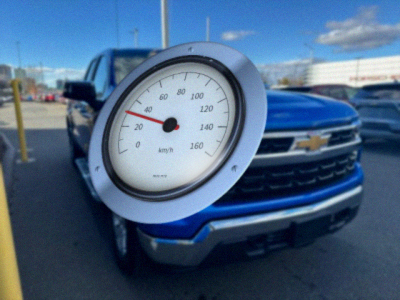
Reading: 30 km/h
